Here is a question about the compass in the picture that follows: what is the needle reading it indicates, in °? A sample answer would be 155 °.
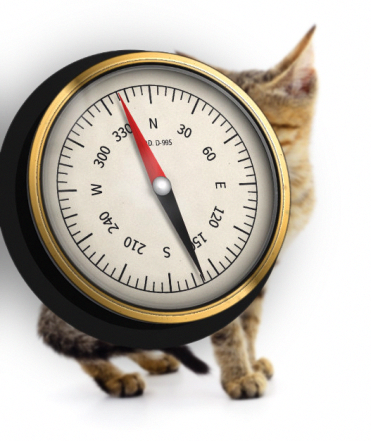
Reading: 340 °
